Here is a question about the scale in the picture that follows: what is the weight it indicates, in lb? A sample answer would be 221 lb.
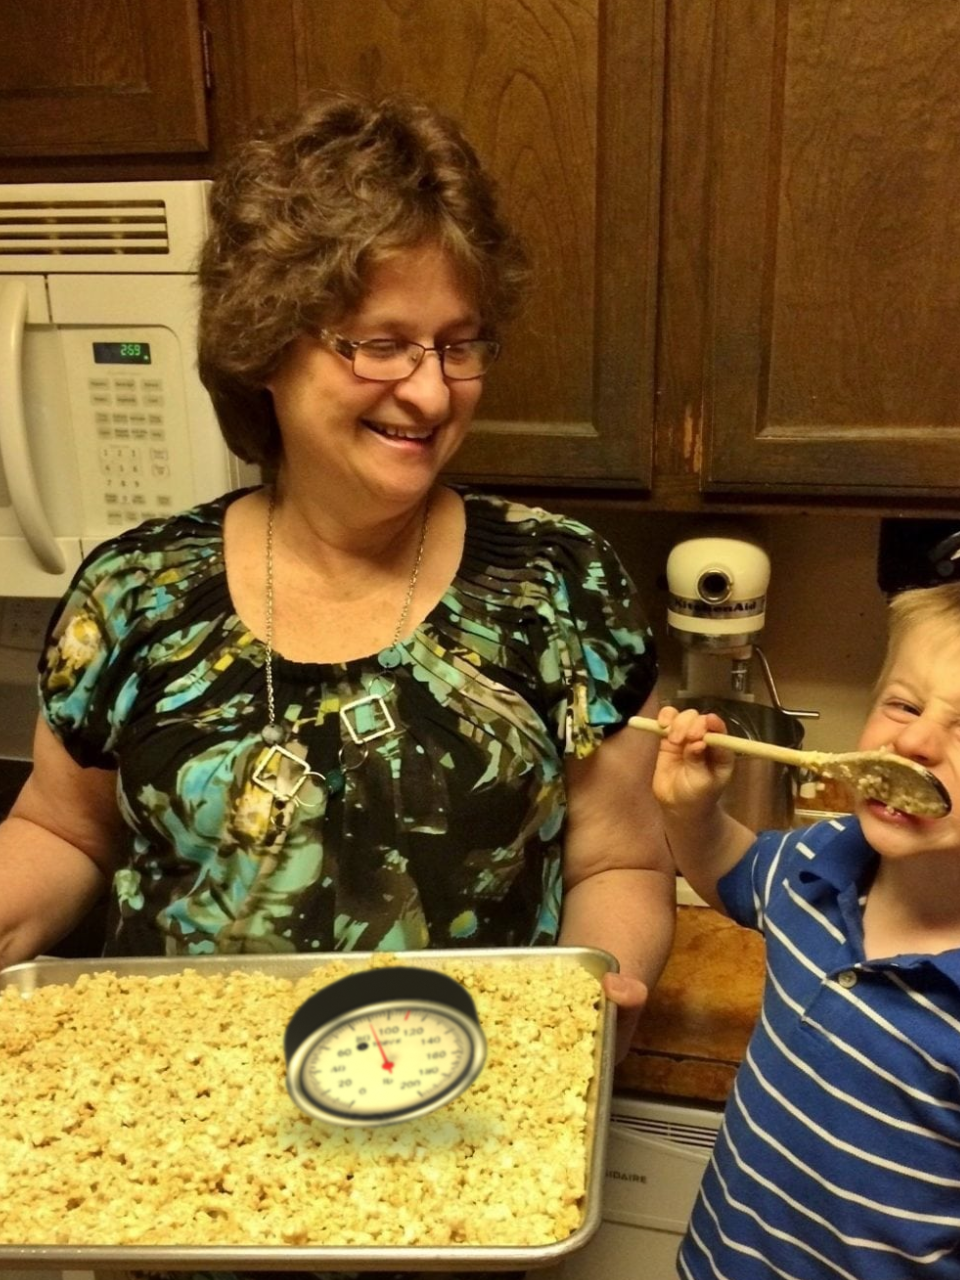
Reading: 90 lb
